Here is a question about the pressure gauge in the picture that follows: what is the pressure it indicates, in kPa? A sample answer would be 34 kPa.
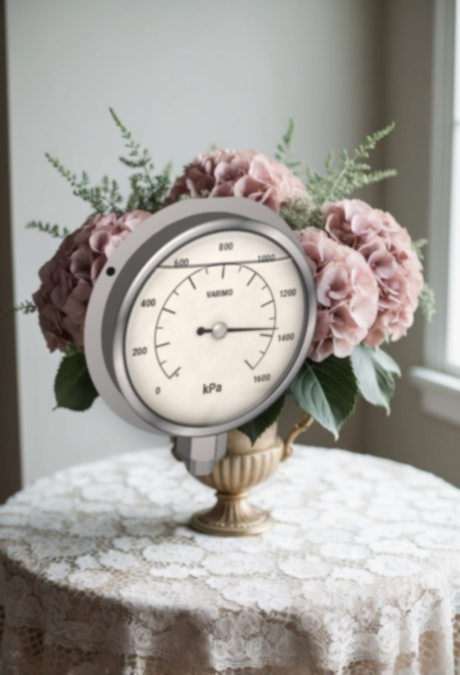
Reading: 1350 kPa
